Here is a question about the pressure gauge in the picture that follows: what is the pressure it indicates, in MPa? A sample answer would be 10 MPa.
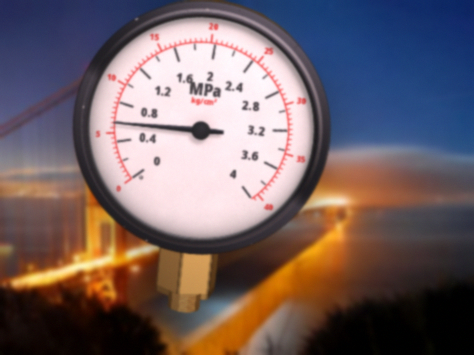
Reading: 0.6 MPa
